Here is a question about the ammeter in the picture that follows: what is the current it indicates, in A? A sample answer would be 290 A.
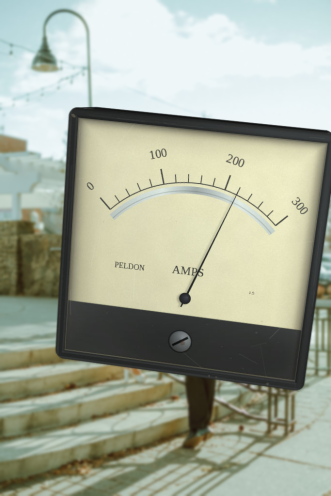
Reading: 220 A
